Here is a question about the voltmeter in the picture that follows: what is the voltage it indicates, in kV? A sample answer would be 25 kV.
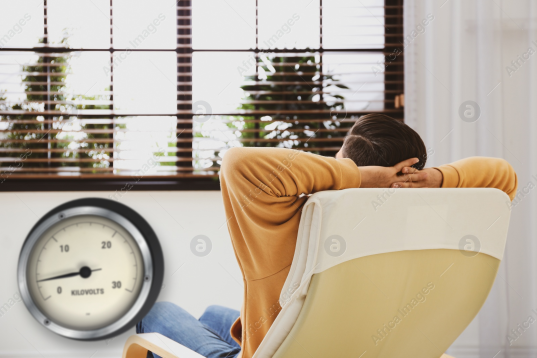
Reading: 3 kV
